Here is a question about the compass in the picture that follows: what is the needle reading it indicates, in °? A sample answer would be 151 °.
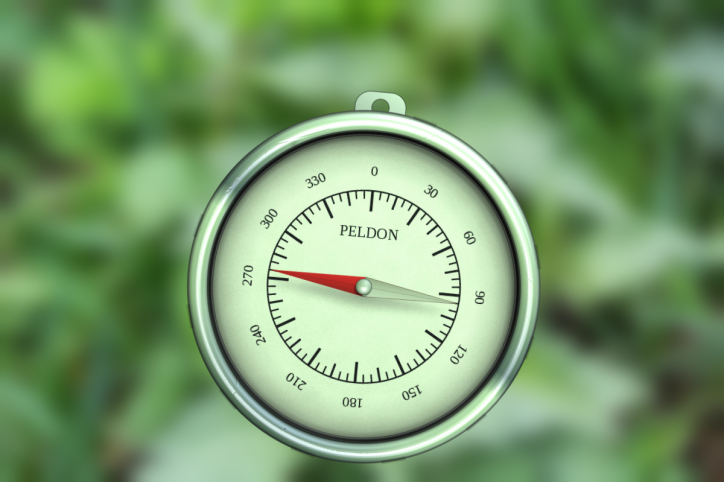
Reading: 275 °
